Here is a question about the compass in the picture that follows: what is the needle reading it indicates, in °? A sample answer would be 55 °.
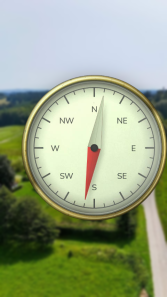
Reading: 190 °
